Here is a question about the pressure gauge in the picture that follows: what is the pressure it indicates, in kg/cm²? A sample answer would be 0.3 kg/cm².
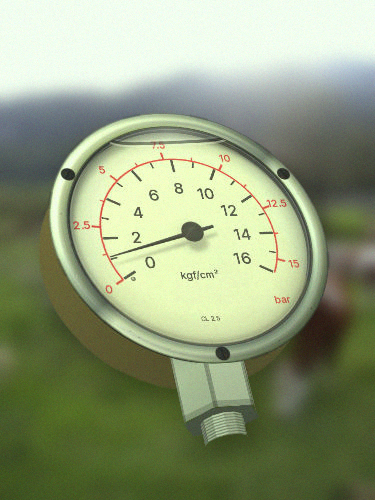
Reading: 1 kg/cm²
